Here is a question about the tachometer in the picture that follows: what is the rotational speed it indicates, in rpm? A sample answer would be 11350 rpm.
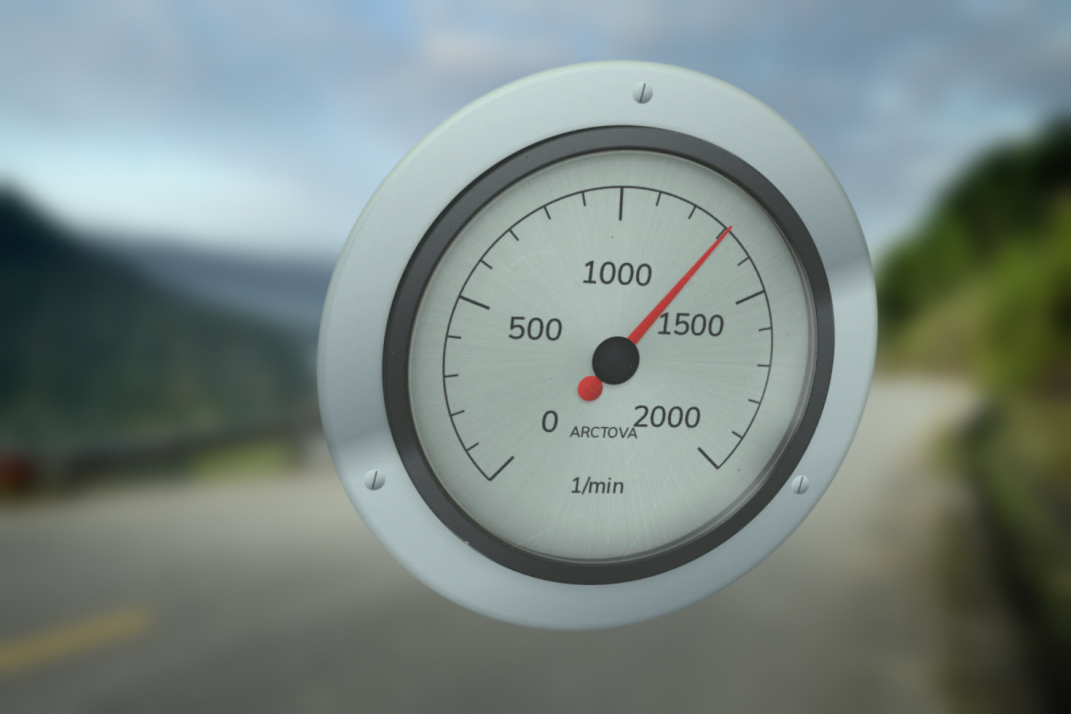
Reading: 1300 rpm
